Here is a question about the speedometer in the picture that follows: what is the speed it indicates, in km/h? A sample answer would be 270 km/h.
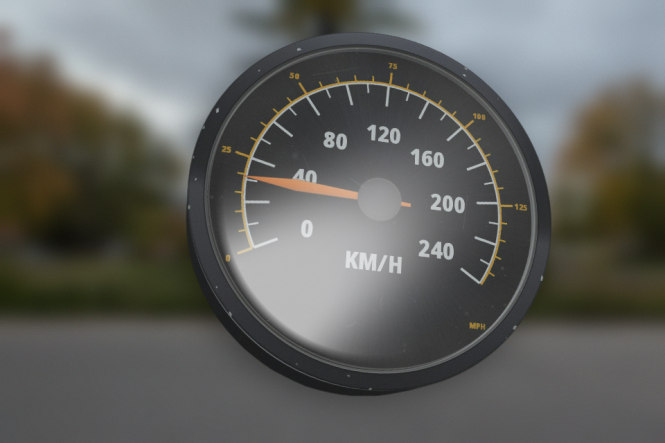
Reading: 30 km/h
